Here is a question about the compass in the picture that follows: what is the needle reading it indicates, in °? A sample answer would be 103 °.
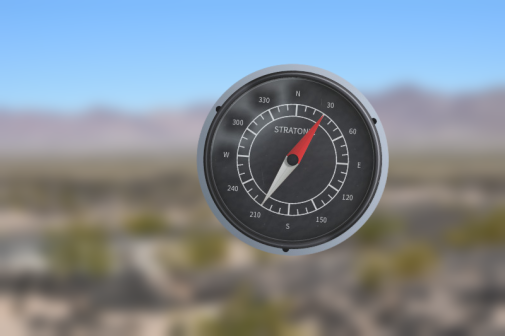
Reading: 30 °
